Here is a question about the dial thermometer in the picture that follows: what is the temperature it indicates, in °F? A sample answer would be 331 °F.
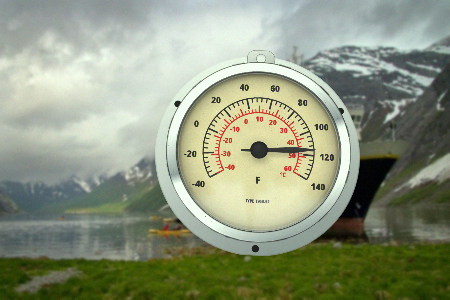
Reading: 116 °F
